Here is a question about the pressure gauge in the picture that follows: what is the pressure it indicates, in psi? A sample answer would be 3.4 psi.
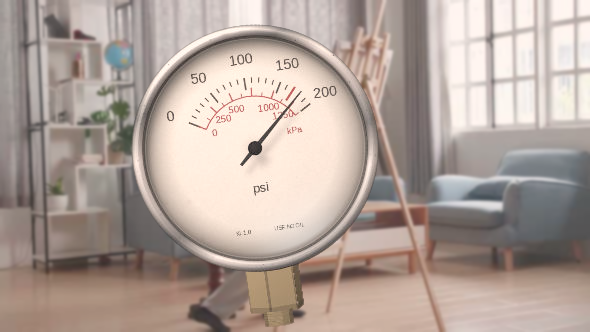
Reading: 180 psi
